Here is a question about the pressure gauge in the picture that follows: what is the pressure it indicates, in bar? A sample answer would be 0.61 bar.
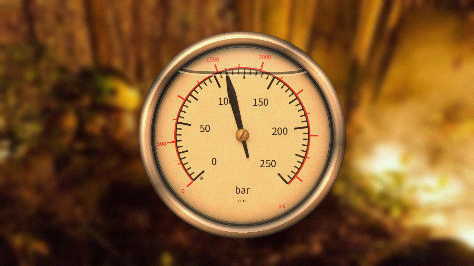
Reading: 110 bar
